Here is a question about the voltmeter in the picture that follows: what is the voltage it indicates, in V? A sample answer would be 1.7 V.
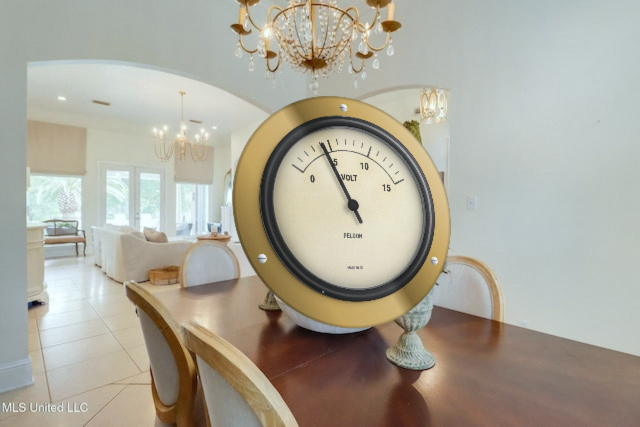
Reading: 4 V
